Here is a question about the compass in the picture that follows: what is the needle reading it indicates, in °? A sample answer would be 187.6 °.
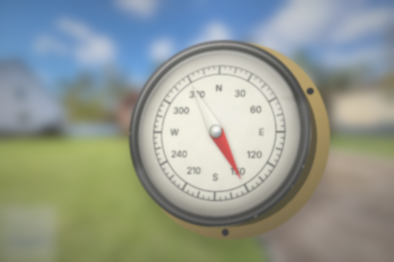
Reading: 150 °
